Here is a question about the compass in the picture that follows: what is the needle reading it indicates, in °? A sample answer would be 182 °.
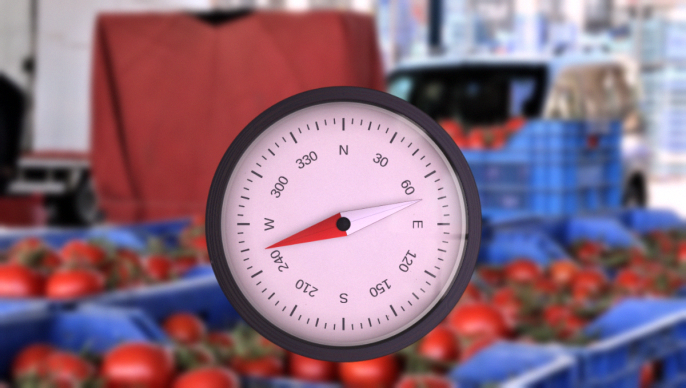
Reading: 252.5 °
